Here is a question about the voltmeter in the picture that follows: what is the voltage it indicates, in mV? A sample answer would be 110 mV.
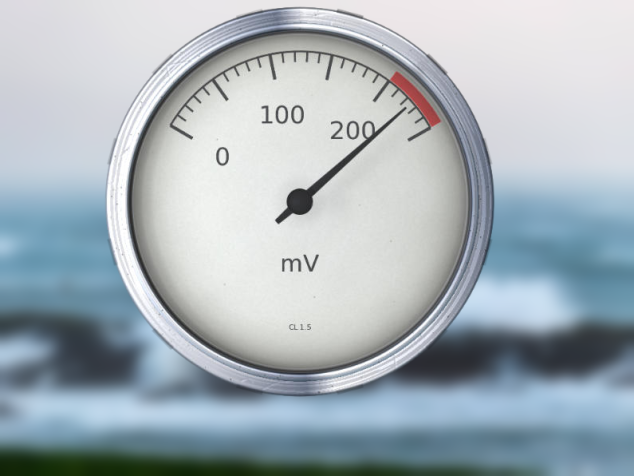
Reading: 225 mV
